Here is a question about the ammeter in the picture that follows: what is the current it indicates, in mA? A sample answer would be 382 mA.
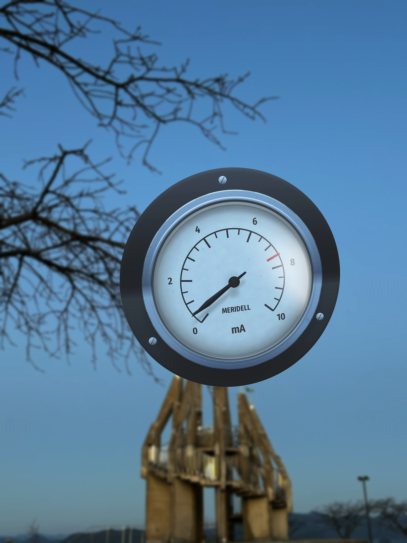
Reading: 0.5 mA
